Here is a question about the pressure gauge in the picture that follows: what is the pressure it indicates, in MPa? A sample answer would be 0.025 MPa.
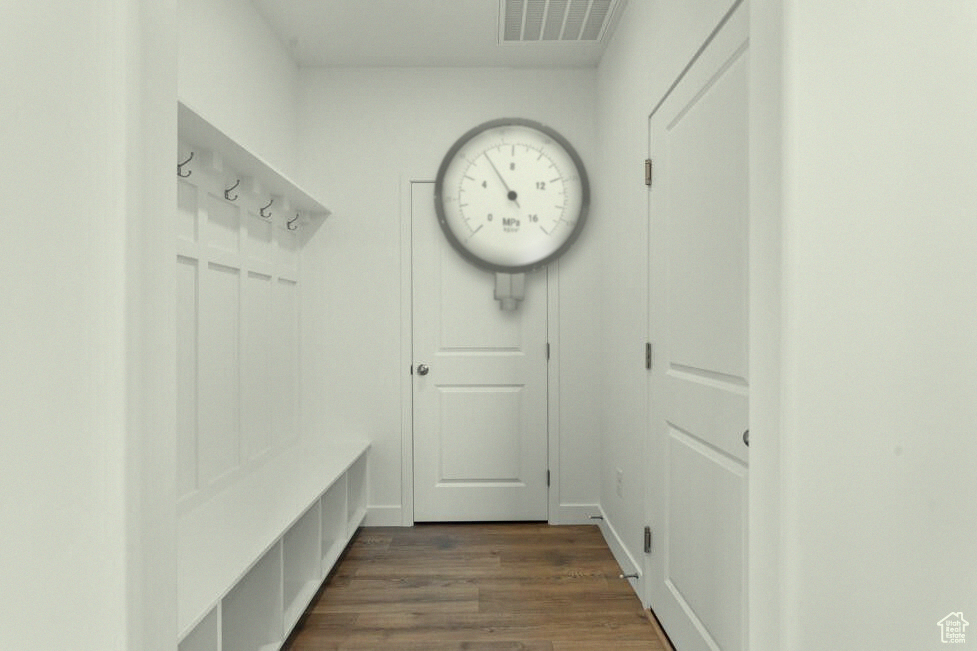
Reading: 6 MPa
